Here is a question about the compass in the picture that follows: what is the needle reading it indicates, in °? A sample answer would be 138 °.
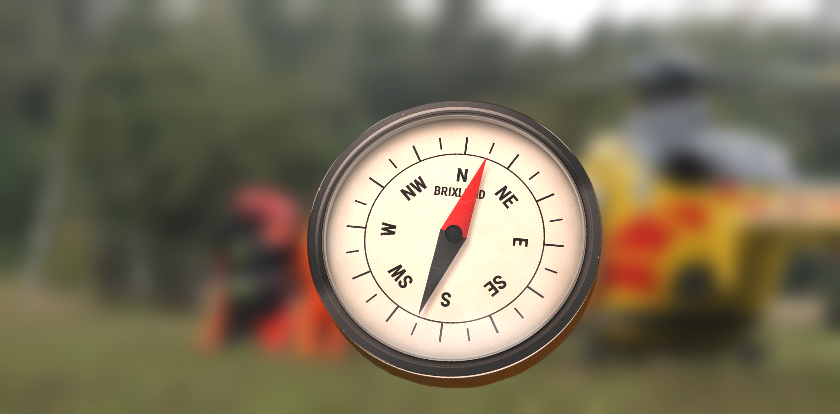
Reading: 15 °
